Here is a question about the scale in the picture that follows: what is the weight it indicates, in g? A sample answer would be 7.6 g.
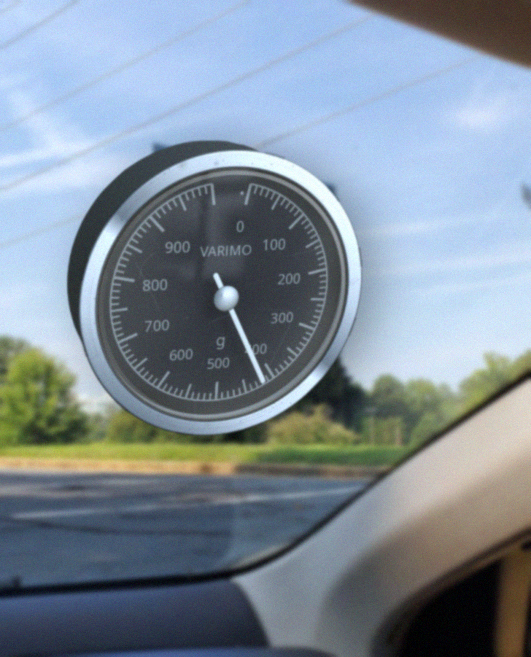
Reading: 420 g
